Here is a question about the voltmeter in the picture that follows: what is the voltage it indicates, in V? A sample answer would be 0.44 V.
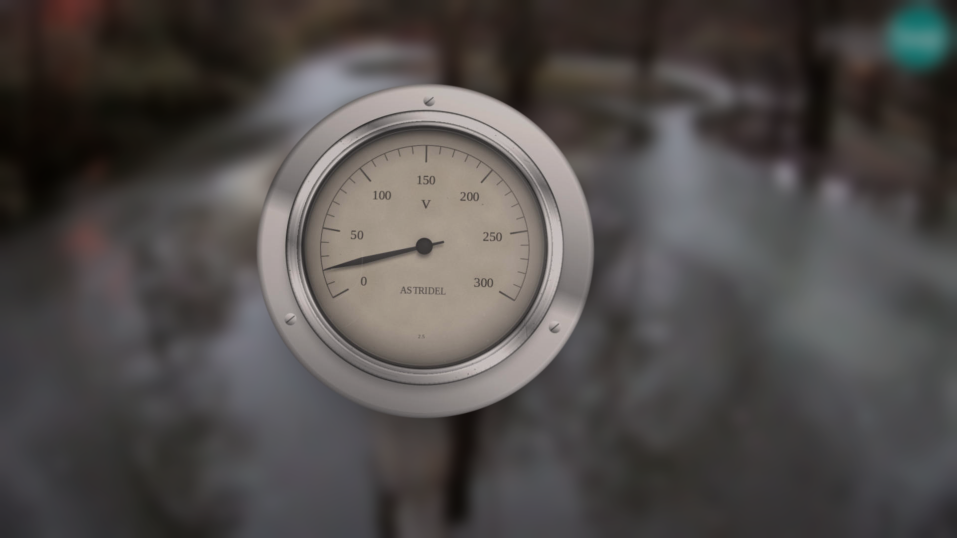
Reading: 20 V
